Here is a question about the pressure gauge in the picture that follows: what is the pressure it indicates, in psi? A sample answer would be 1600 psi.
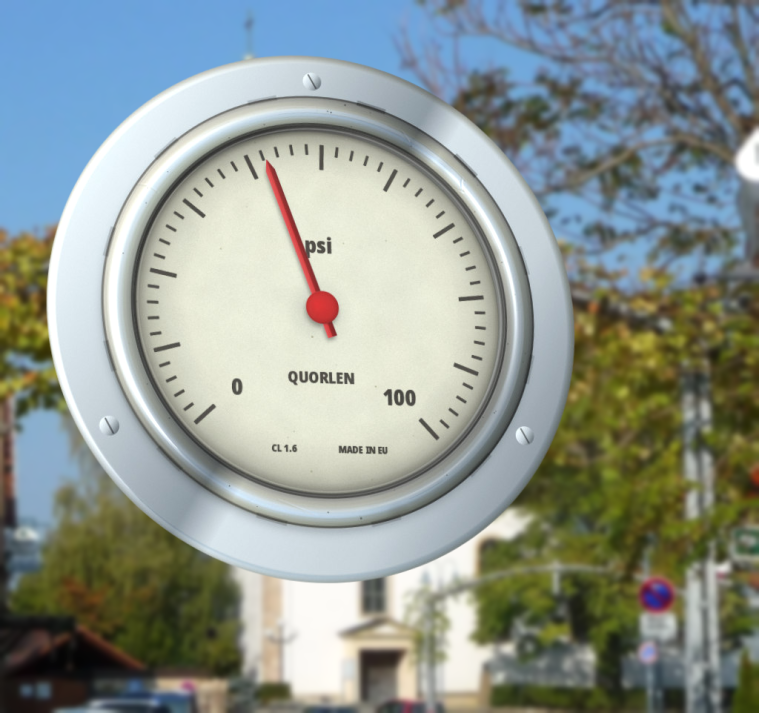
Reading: 42 psi
